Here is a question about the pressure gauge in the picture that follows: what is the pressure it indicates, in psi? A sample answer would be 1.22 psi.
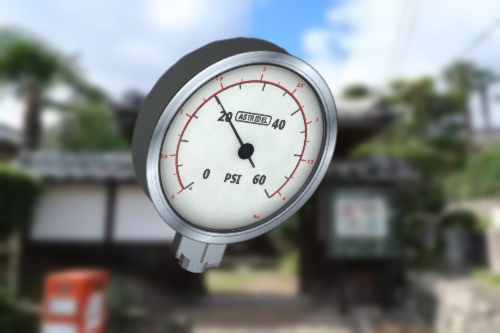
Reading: 20 psi
